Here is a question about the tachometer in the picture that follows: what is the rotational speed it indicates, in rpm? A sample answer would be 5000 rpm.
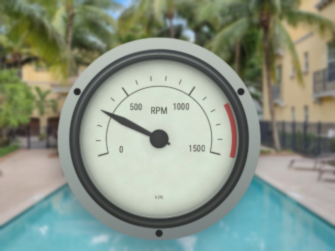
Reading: 300 rpm
